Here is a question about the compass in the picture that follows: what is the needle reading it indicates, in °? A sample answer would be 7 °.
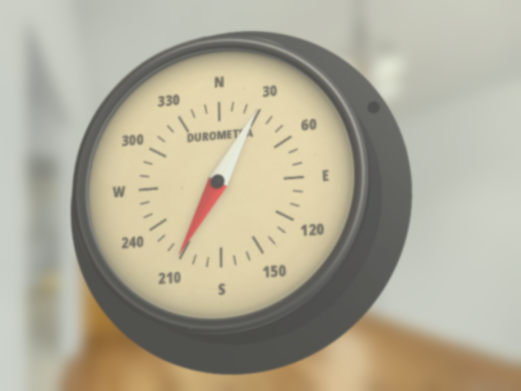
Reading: 210 °
